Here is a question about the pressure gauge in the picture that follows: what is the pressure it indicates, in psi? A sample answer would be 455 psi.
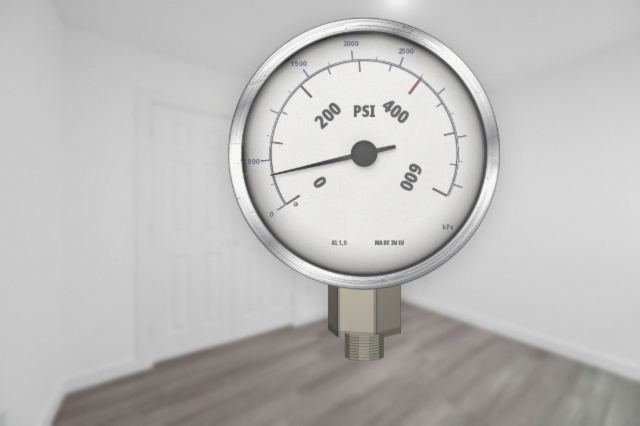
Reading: 50 psi
